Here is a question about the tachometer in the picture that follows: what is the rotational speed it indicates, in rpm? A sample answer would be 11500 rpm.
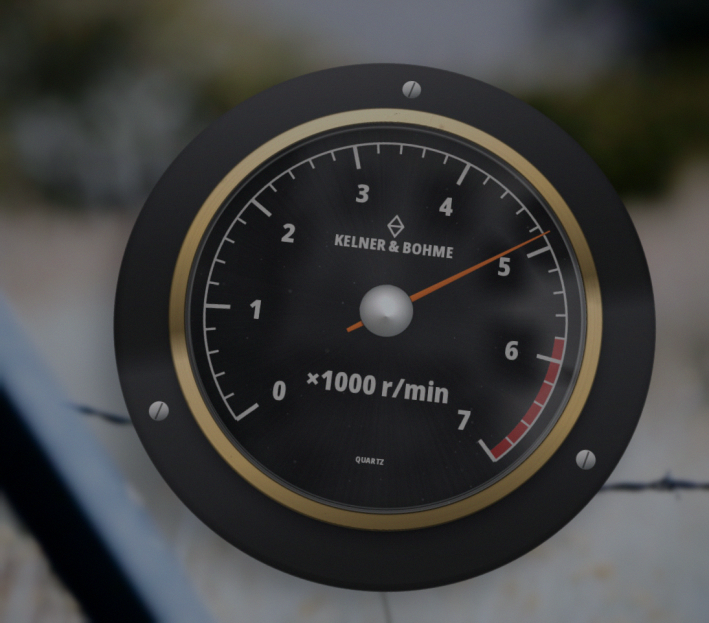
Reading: 4900 rpm
